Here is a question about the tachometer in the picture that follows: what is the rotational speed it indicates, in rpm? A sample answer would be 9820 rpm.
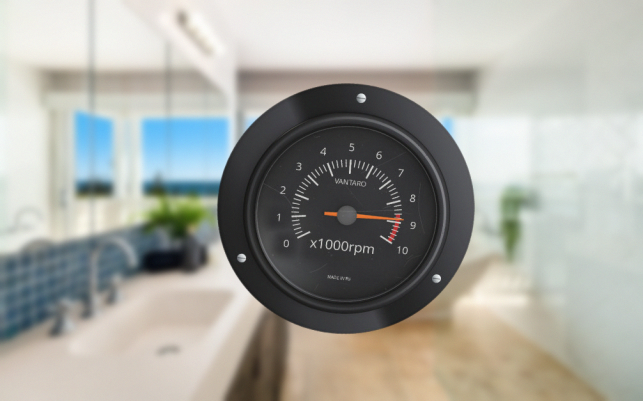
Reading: 8800 rpm
